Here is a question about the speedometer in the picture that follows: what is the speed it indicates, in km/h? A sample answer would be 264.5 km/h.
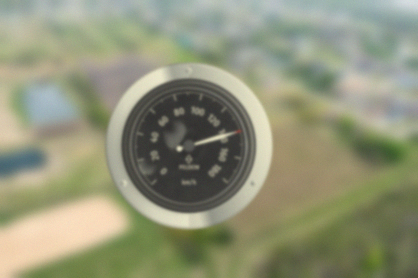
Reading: 140 km/h
